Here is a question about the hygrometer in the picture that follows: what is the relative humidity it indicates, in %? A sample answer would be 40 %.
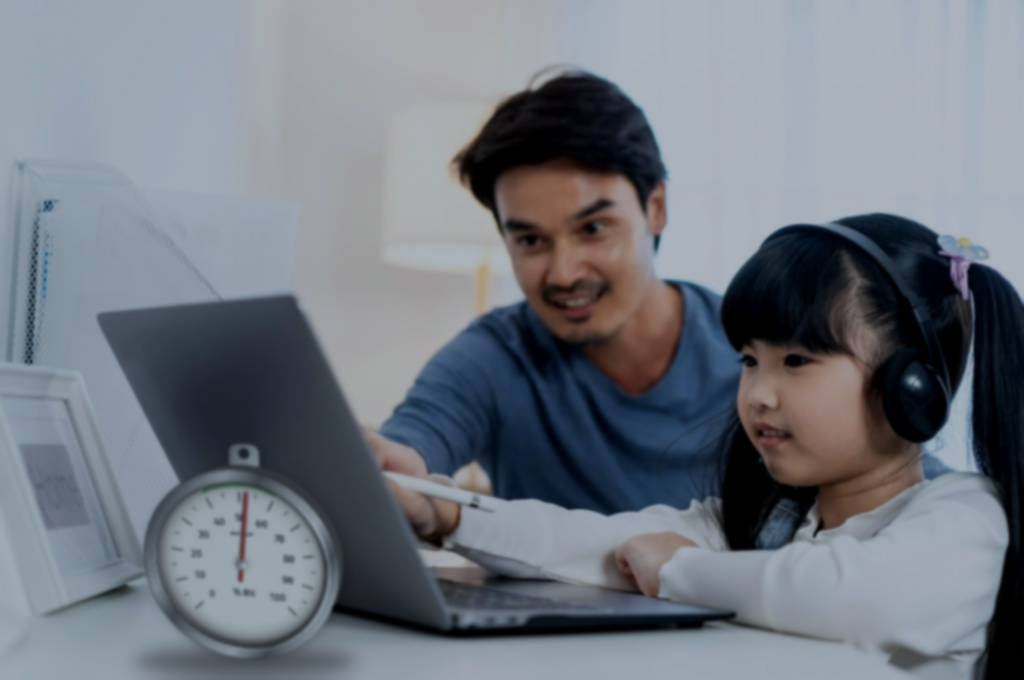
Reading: 52.5 %
